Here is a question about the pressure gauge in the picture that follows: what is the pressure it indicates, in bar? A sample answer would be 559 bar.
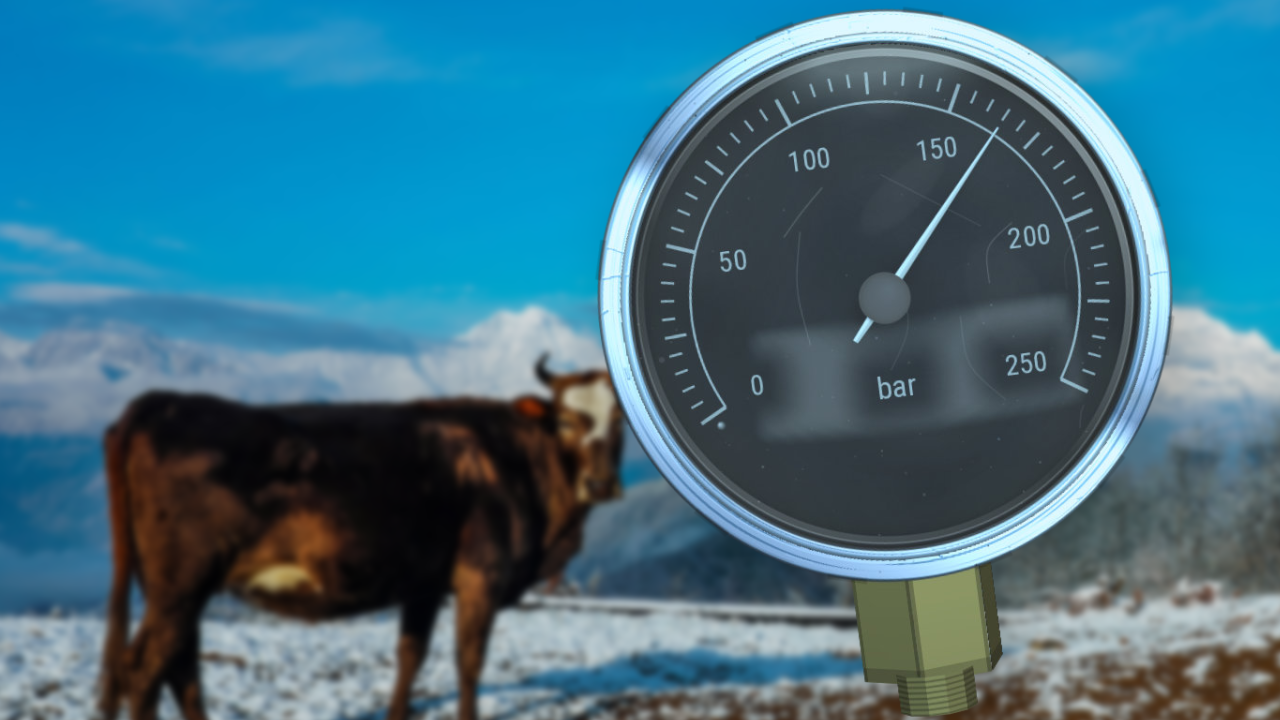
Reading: 165 bar
